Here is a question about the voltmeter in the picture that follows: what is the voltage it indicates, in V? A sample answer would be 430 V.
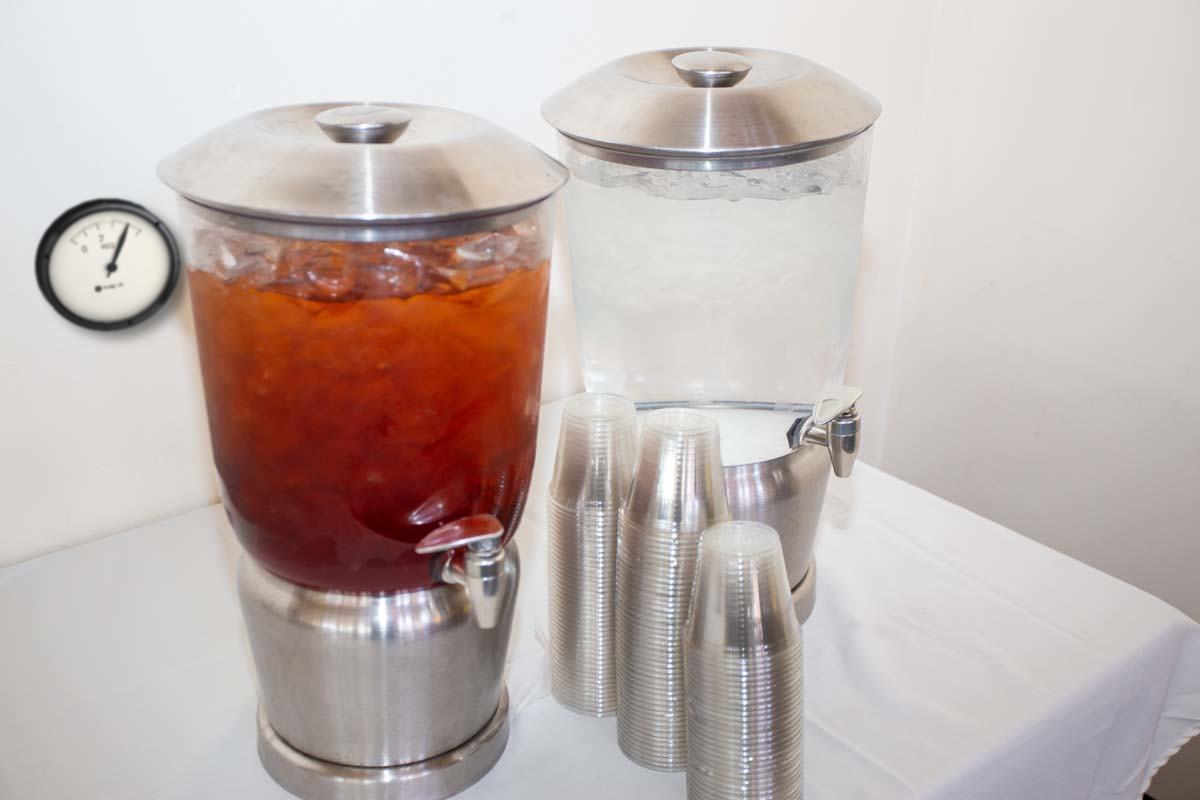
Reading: 4 V
